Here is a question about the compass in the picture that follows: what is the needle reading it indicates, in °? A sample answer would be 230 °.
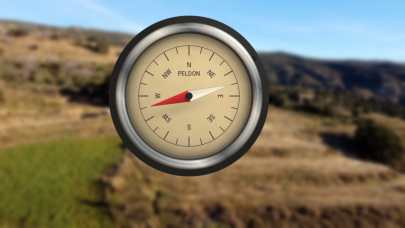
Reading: 255 °
